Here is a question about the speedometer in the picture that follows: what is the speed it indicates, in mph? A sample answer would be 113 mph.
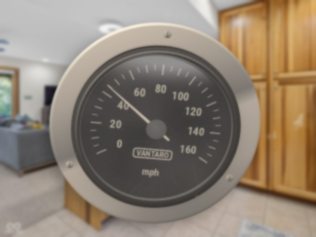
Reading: 45 mph
